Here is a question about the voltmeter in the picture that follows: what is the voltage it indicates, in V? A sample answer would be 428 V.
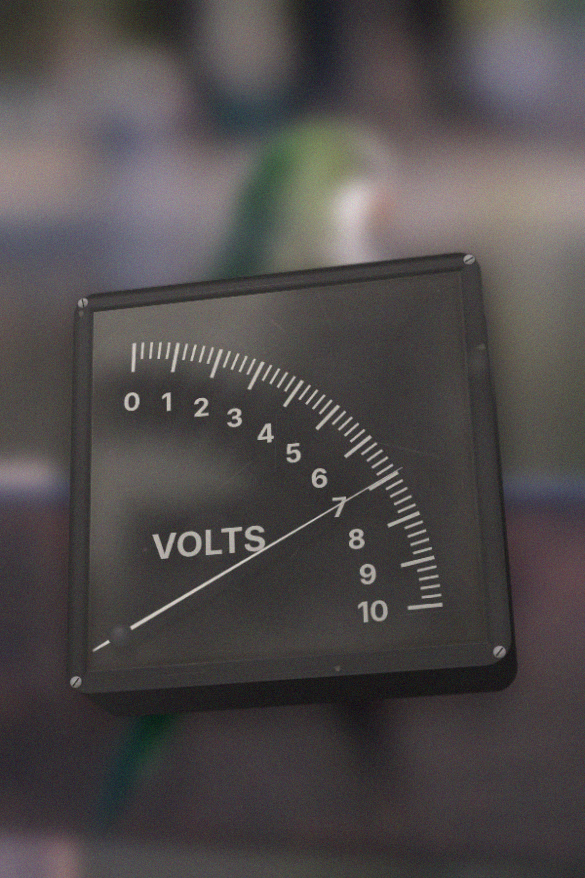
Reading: 7 V
